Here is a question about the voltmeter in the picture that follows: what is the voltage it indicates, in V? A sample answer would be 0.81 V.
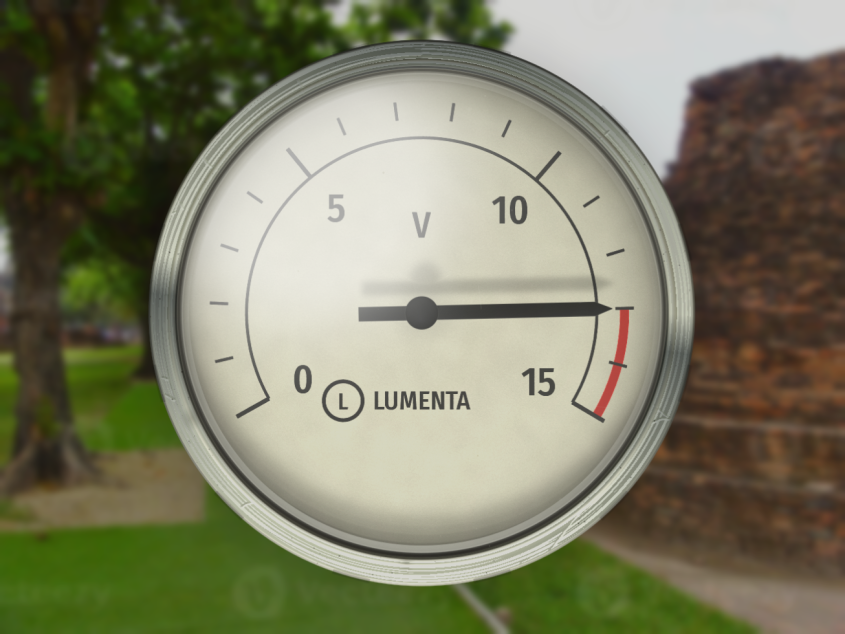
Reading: 13 V
